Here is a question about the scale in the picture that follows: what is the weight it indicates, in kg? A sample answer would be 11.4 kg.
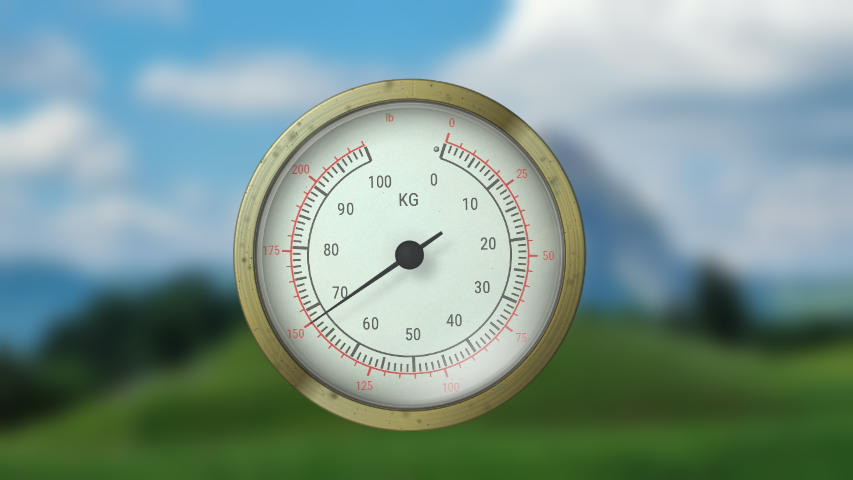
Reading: 68 kg
